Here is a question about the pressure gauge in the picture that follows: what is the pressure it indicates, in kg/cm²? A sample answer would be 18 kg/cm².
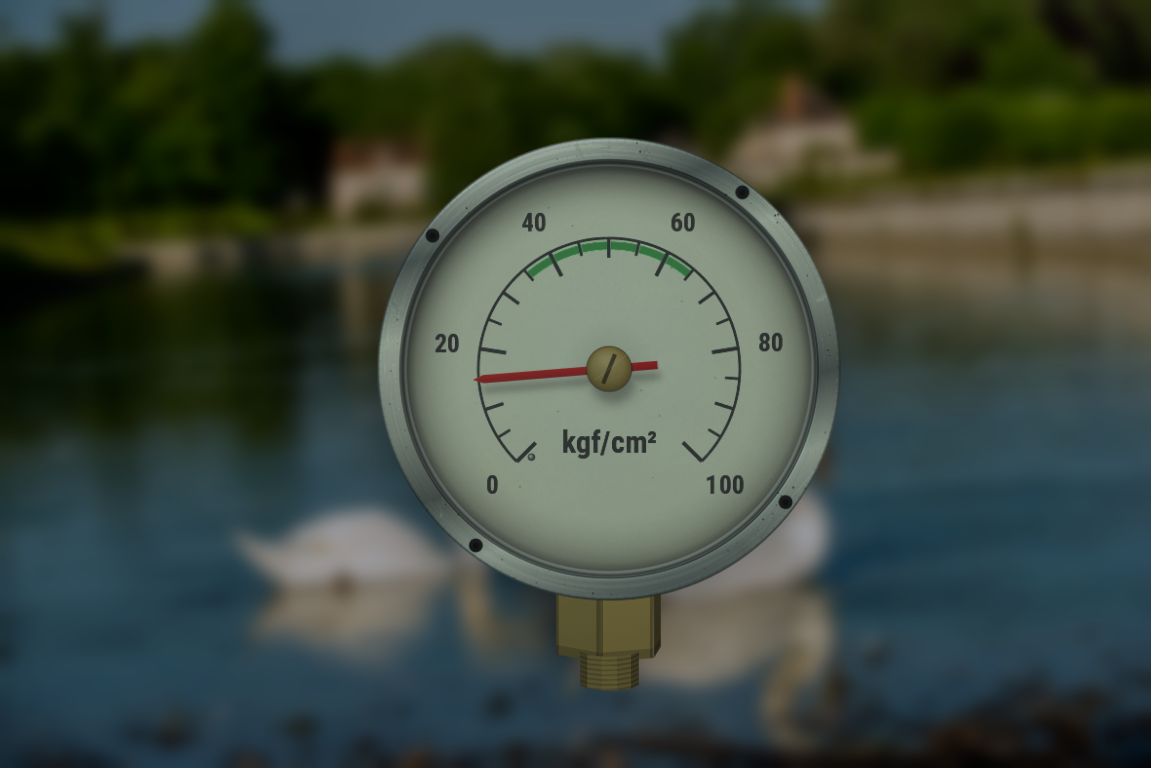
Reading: 15 kg/cm²
